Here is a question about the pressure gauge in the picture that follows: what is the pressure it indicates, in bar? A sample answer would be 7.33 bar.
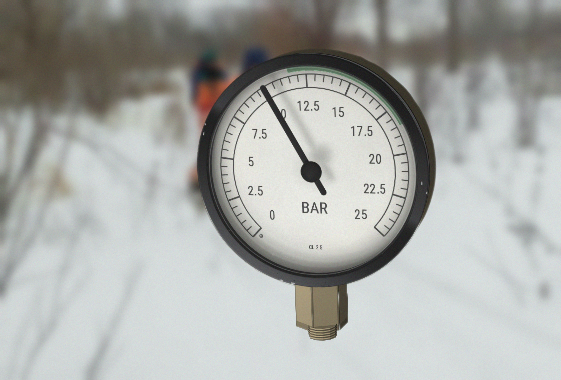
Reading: 10 bar
